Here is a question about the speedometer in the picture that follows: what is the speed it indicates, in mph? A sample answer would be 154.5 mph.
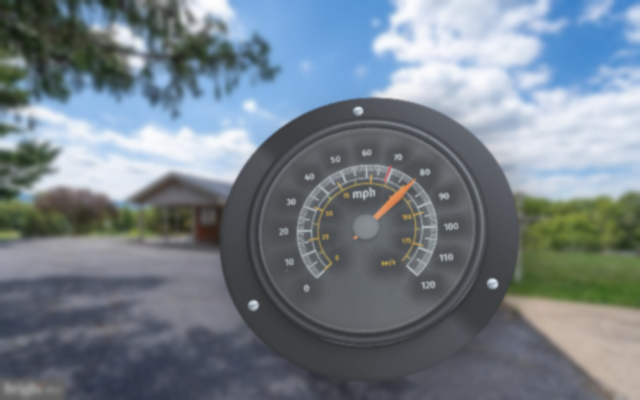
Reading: 80 mph
